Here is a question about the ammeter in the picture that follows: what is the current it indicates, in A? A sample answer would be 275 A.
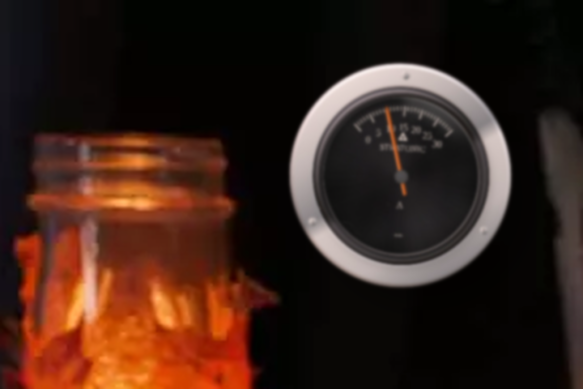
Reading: 10 A
